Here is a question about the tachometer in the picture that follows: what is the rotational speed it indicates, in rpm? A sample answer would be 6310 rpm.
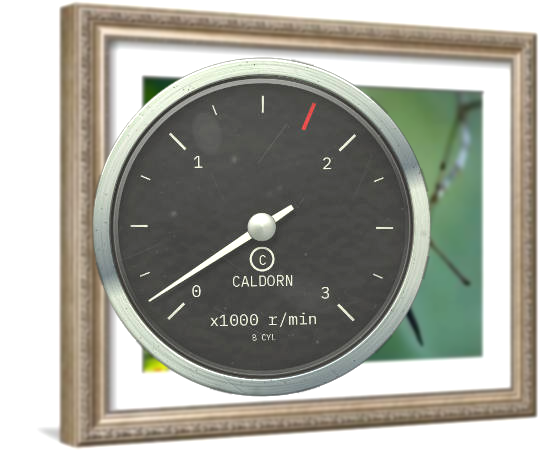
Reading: 125 rpm
